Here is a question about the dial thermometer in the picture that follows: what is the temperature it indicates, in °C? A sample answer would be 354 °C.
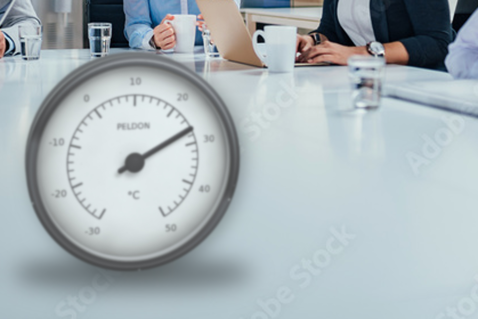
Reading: 26 °C
